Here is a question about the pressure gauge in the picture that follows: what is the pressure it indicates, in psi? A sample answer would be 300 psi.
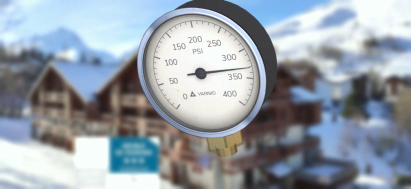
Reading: 330 psi
